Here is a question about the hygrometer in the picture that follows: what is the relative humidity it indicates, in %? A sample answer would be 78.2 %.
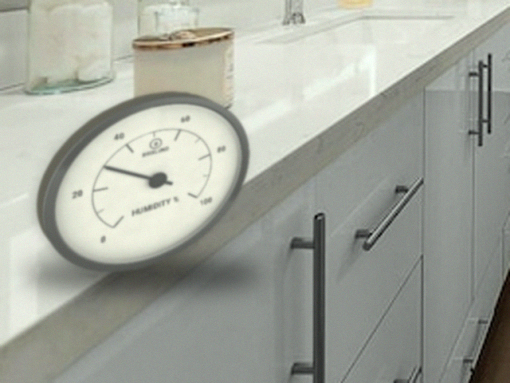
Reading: 30 %
